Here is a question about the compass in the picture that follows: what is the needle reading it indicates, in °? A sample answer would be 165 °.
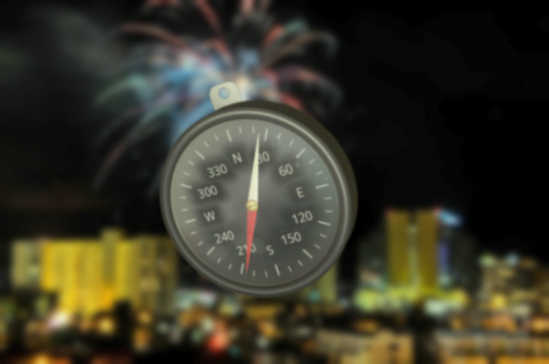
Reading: 205 °
